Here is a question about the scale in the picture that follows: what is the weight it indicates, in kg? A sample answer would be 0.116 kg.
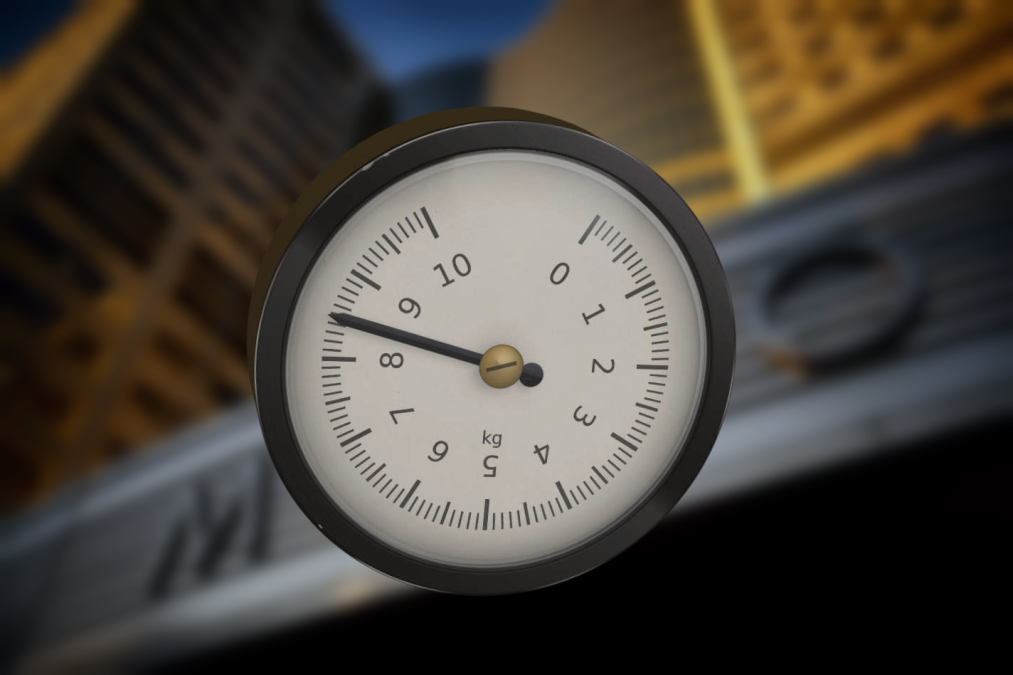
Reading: 8.5 kg
